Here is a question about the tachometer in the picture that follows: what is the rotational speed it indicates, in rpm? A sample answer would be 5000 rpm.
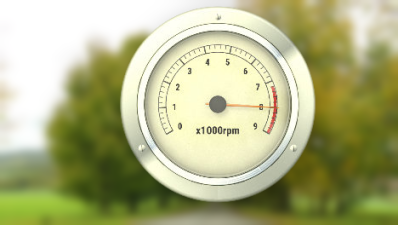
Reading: 8000 rpm
